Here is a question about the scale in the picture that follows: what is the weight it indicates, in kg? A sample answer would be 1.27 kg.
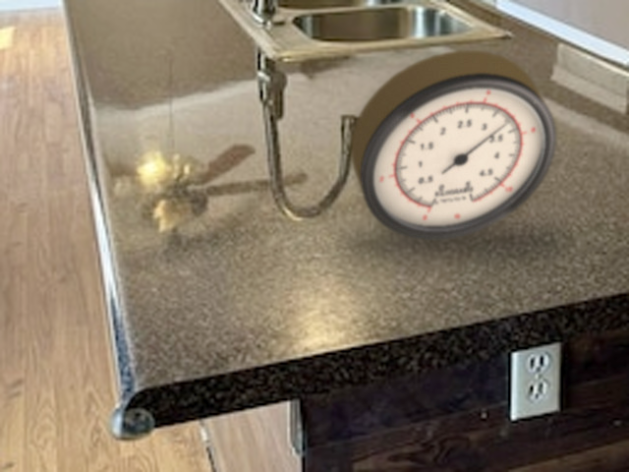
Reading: 3.25 kg
